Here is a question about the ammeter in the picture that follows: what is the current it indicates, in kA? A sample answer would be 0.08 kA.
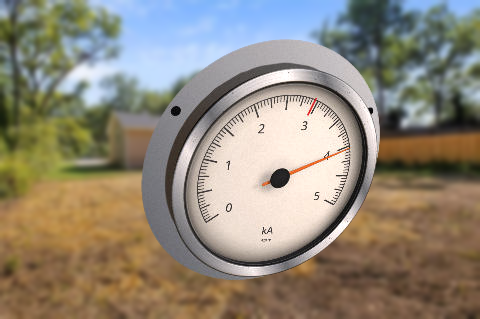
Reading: 4 kA
